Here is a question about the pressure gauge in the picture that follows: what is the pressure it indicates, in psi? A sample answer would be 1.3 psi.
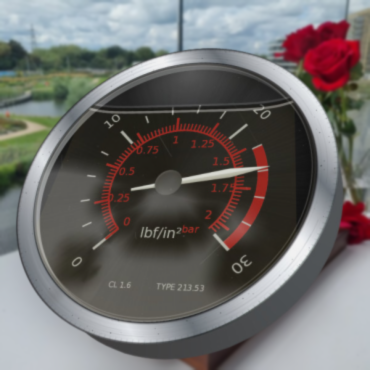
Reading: 24 psi
